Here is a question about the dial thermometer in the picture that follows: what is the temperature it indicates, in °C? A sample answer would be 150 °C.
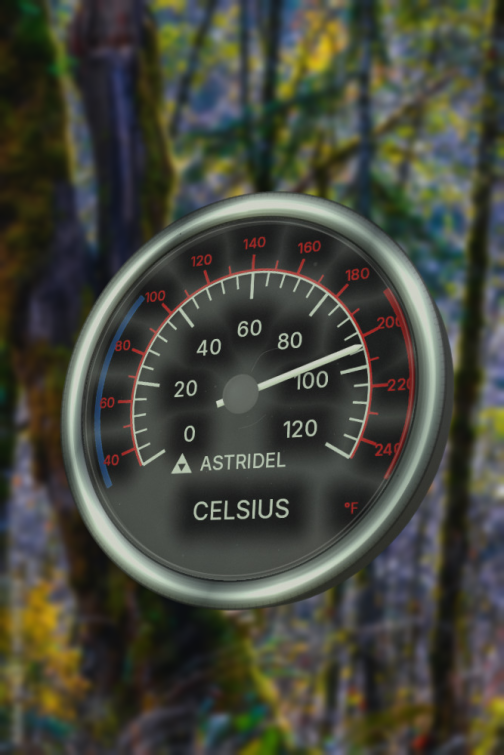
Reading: 96 °C
